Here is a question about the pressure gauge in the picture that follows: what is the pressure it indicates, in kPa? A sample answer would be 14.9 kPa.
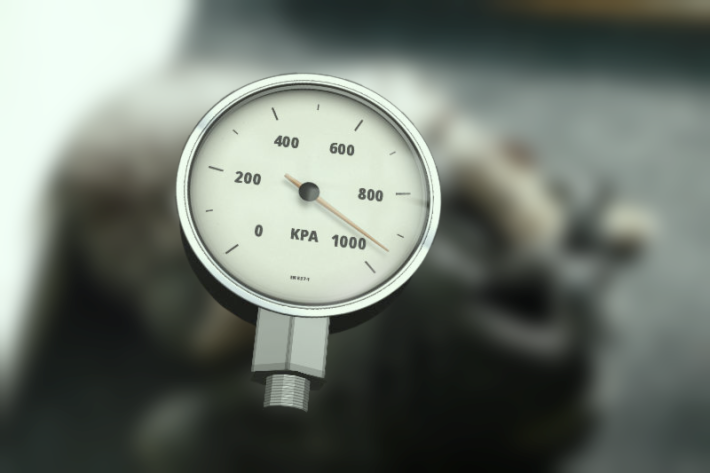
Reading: 950 kPa
